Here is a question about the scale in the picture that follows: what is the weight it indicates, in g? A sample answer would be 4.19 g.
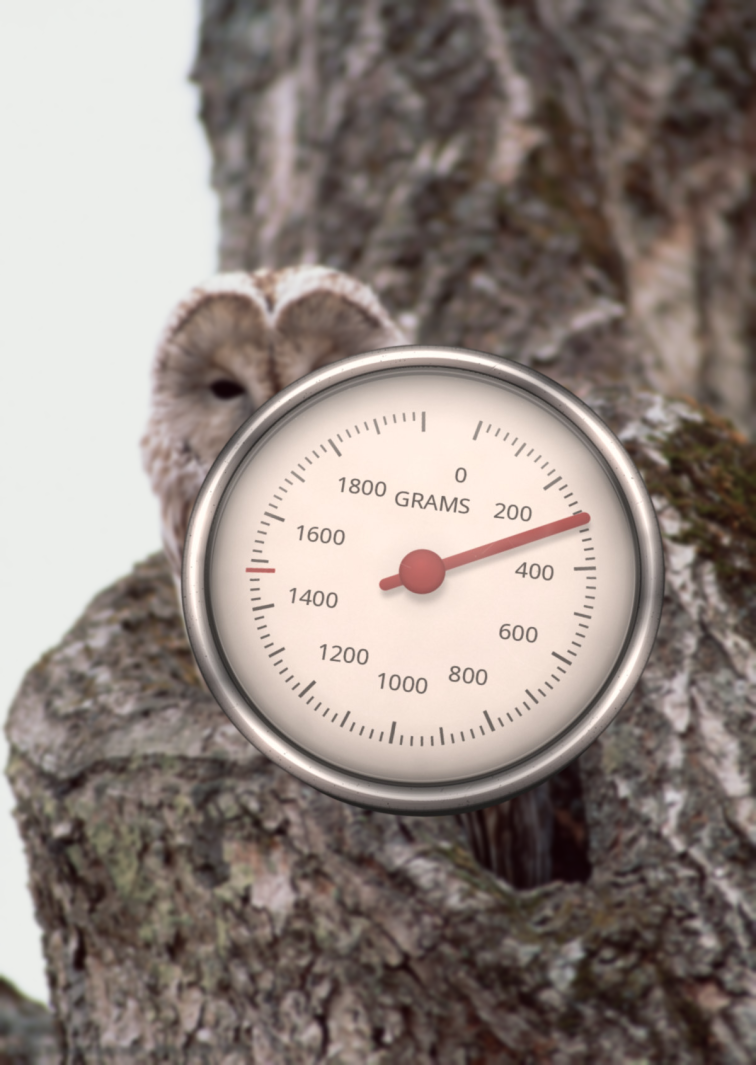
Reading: 300 g
